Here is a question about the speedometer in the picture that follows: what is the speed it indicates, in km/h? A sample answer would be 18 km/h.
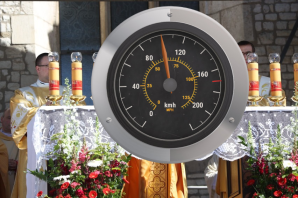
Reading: 100 km/h
